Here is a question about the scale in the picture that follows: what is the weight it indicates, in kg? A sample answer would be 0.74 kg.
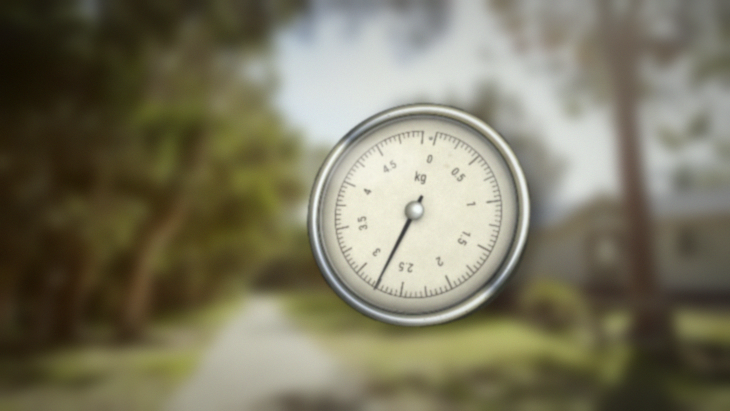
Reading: 2.75 kg
